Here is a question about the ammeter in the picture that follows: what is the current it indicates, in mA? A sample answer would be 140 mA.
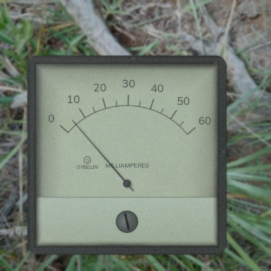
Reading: 5 mA
